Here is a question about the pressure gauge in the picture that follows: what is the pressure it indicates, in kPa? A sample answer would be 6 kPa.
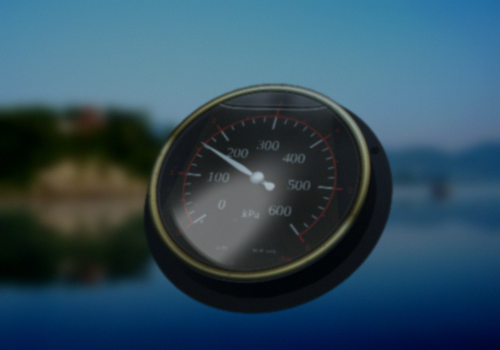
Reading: 160 kPa
